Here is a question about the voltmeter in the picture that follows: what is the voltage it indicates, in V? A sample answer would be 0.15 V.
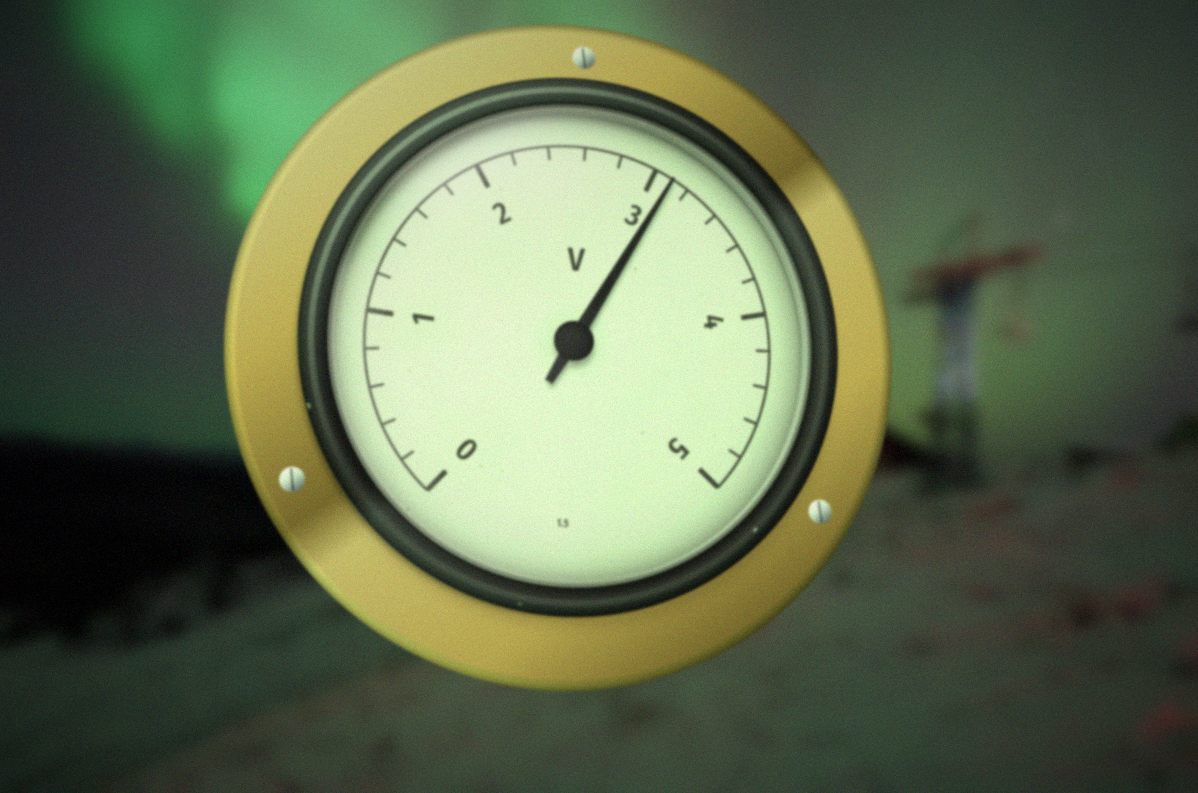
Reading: 3.1 V
